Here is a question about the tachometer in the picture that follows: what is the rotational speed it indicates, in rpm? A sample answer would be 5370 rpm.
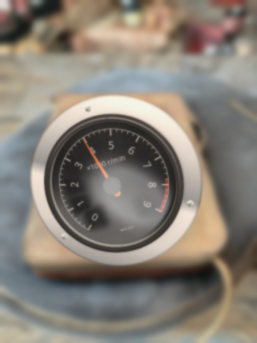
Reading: 4000 rpm
